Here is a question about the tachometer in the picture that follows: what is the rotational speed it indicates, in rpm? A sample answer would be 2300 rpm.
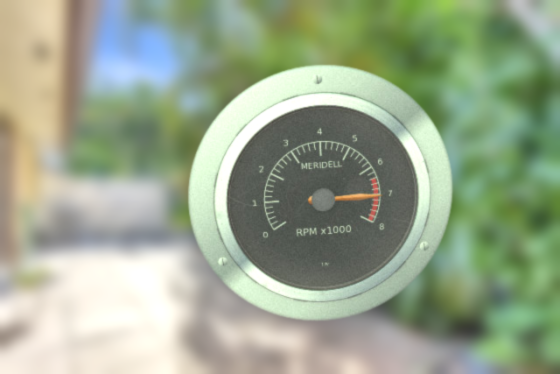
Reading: 7000 rpm
